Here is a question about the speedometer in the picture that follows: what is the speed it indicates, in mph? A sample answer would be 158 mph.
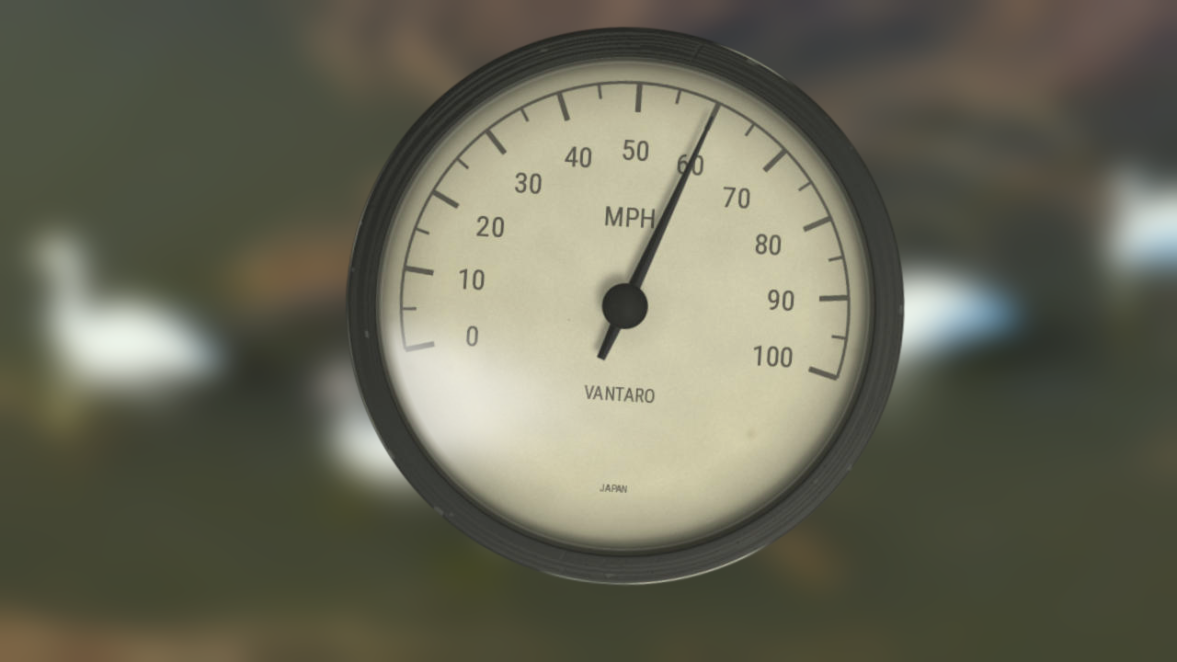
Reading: 60 mph
